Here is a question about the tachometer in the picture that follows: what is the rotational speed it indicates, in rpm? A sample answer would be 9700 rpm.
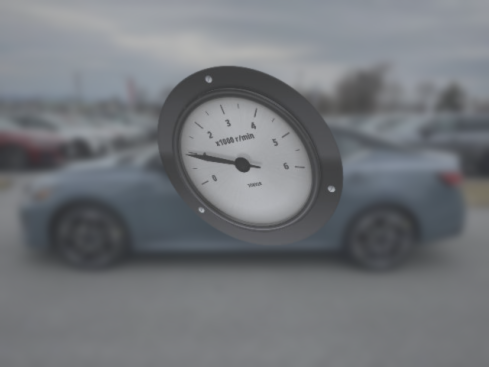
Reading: 1000 rpm
